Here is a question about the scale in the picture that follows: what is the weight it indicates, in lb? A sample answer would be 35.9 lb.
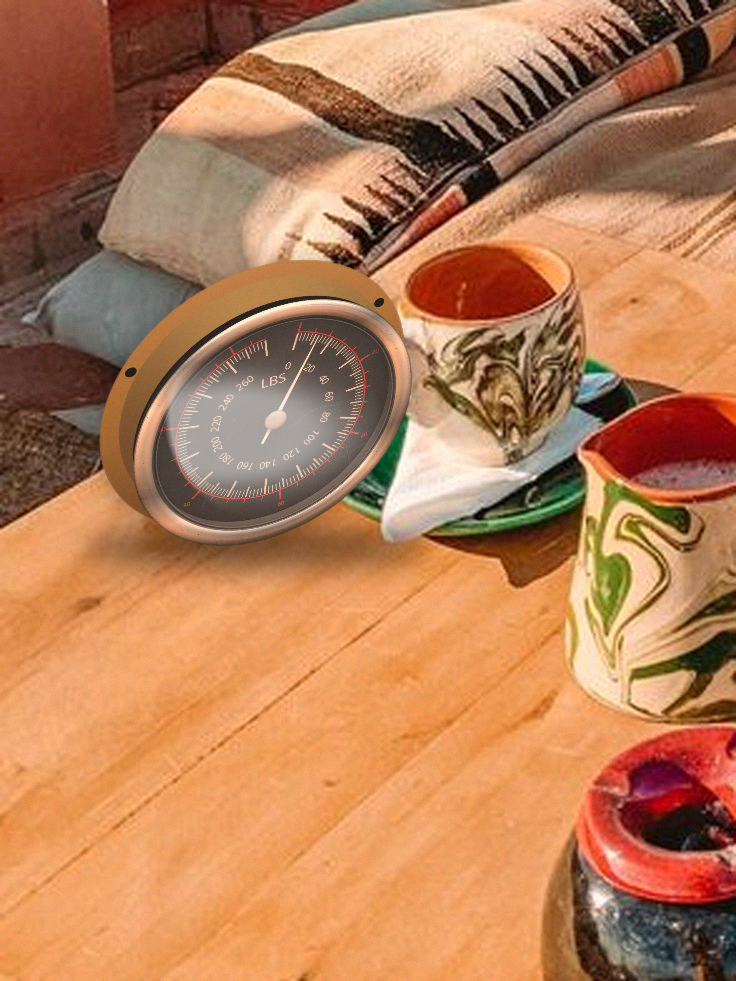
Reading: 10 lb
